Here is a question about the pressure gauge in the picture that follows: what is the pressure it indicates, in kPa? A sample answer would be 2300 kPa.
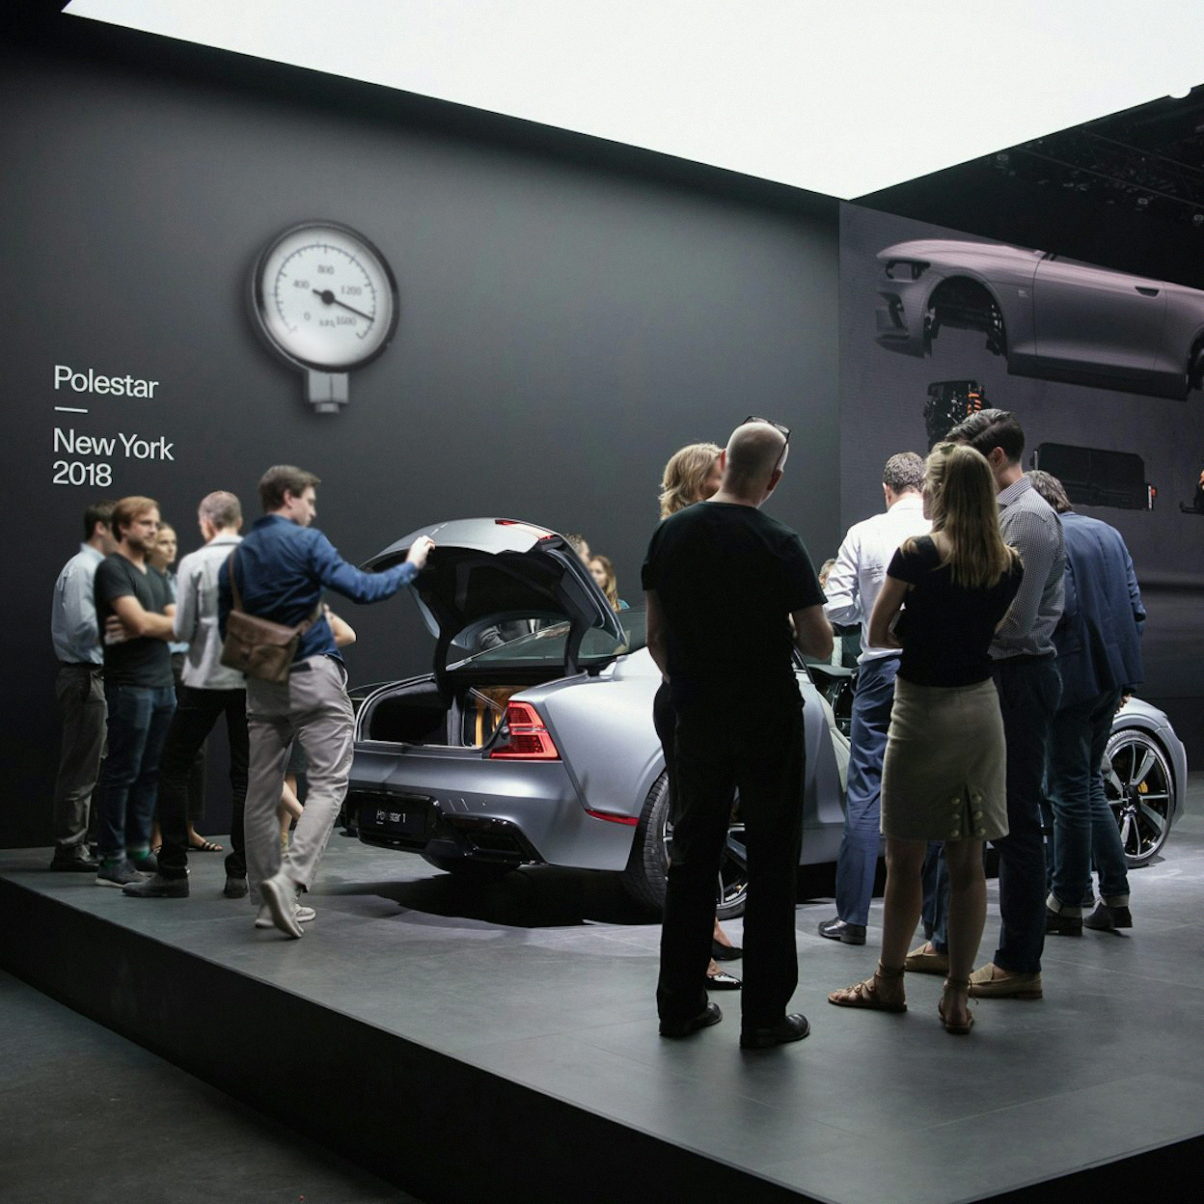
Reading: 1450 kPa
